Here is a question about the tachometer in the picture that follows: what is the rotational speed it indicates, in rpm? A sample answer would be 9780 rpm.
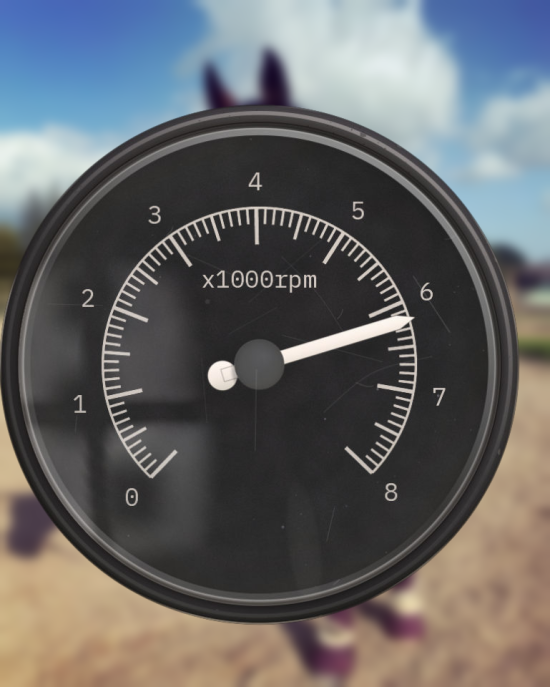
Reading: 6200 rpm
